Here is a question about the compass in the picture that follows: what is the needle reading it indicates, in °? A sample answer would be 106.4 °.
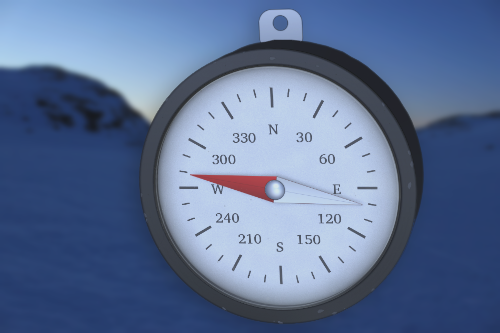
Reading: 280 °
